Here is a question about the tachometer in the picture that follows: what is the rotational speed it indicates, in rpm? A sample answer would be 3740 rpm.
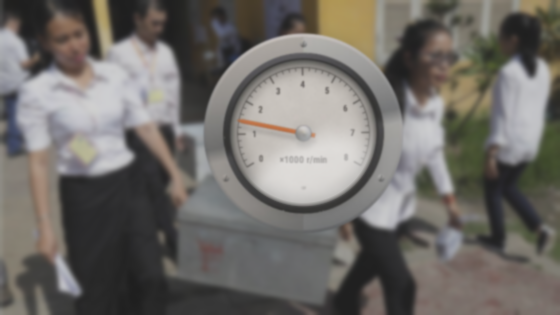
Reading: 1400 rpm
